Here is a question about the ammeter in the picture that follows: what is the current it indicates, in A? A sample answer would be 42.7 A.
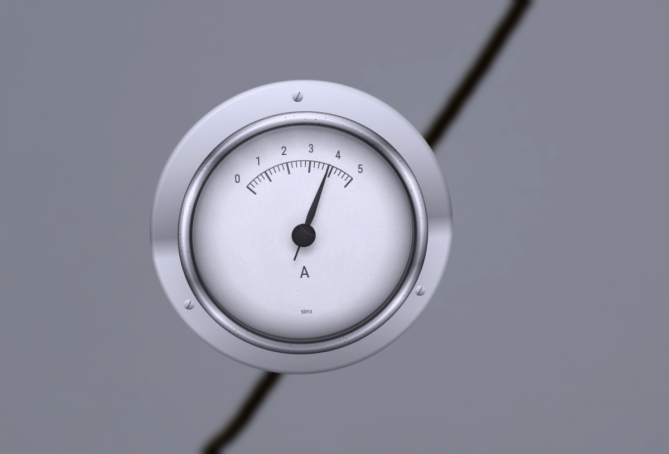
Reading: 3.8 A
